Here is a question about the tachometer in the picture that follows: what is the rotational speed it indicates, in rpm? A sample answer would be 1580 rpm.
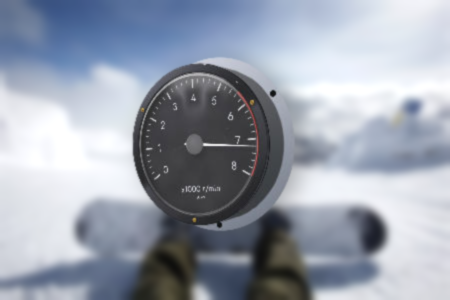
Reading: 7200 rpm
